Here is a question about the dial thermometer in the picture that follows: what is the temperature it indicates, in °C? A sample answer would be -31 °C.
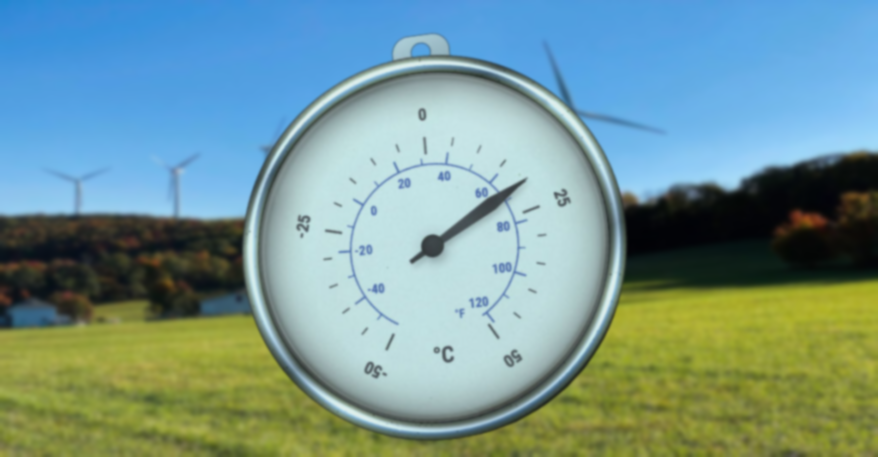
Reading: 20 °C
